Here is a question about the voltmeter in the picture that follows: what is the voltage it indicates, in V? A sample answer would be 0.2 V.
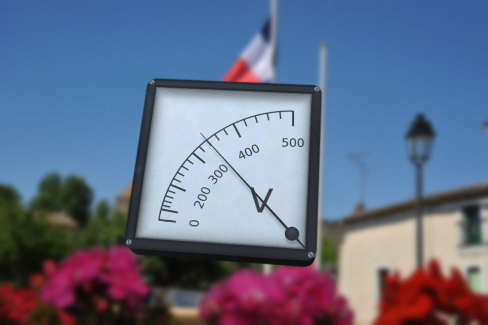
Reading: 340 V
